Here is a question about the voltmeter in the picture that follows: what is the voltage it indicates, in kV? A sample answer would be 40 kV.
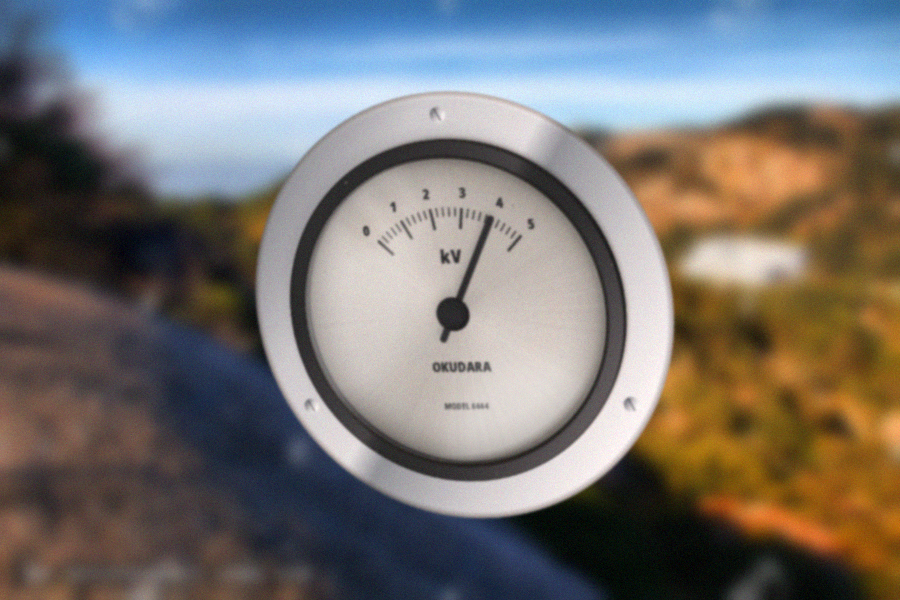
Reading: 4 kV
